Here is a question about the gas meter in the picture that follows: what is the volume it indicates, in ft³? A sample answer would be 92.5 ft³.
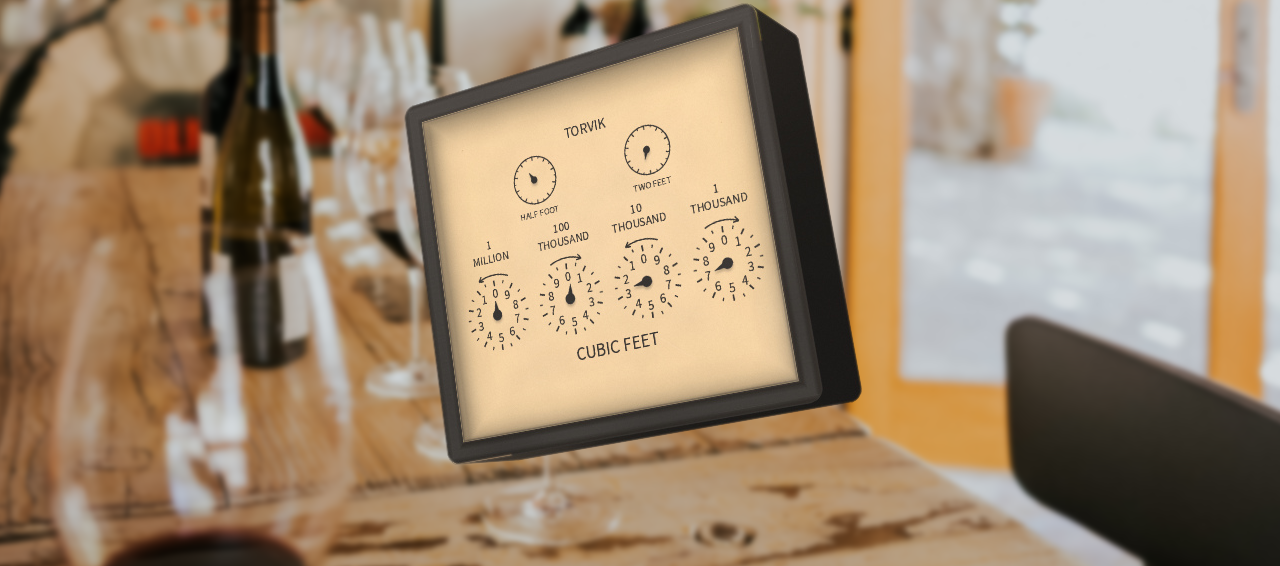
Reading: 2700 ft³
